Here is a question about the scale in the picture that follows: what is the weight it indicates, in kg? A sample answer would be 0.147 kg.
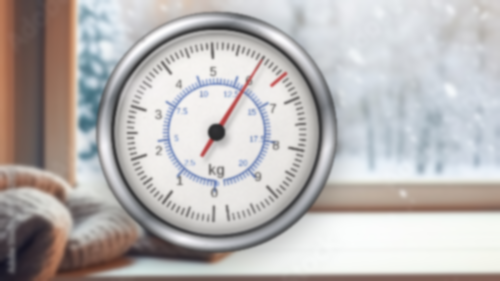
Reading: 6 kg
